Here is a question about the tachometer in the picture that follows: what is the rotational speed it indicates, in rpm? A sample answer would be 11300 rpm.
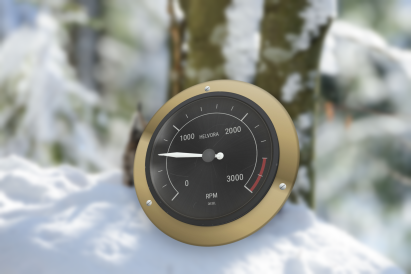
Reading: 600 rpm
